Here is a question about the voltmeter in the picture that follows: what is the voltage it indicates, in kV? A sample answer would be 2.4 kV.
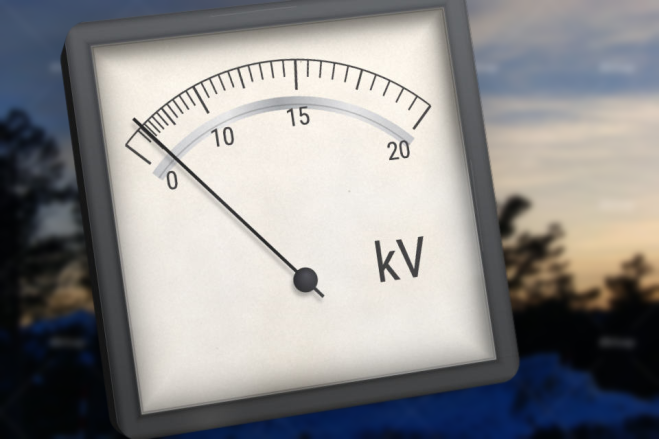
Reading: 5 kV
